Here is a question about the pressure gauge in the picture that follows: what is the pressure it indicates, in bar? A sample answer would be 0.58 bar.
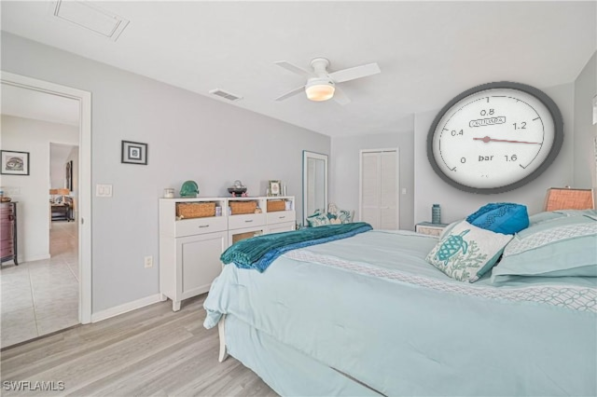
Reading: 1.4 bar
